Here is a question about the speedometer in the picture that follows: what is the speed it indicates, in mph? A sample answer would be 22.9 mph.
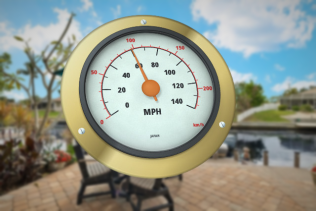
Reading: 60 mph
